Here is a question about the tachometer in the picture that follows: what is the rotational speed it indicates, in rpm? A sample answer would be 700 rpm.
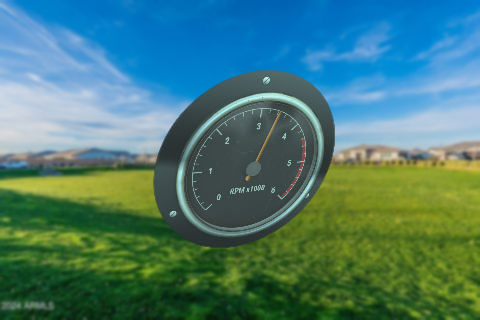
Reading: 3400 rpm
